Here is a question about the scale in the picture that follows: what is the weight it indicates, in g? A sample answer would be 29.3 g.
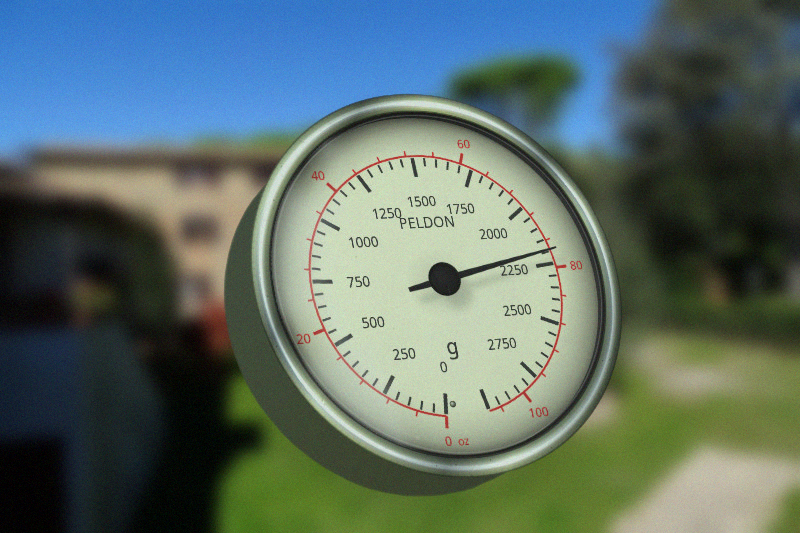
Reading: 2200 g
